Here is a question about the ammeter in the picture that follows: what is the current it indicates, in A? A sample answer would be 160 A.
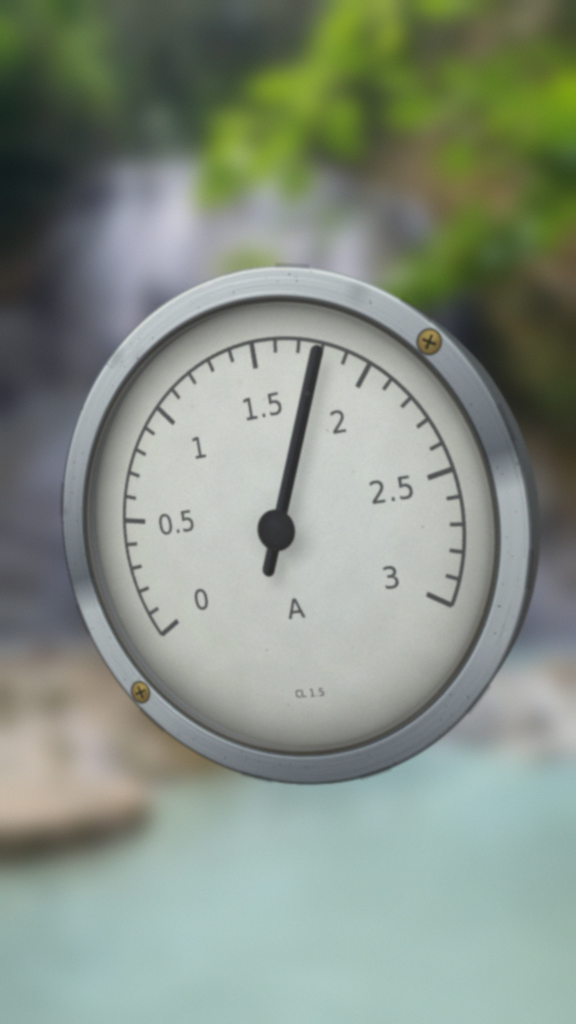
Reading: 1.8 A
